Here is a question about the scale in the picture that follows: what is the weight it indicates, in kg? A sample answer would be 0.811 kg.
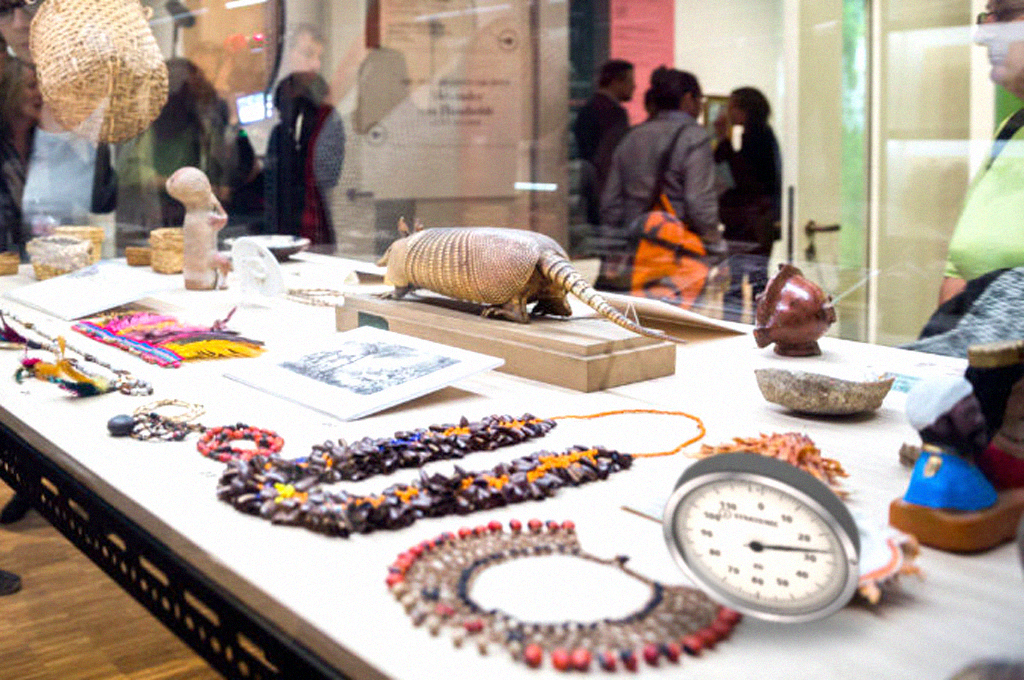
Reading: 25 kg
